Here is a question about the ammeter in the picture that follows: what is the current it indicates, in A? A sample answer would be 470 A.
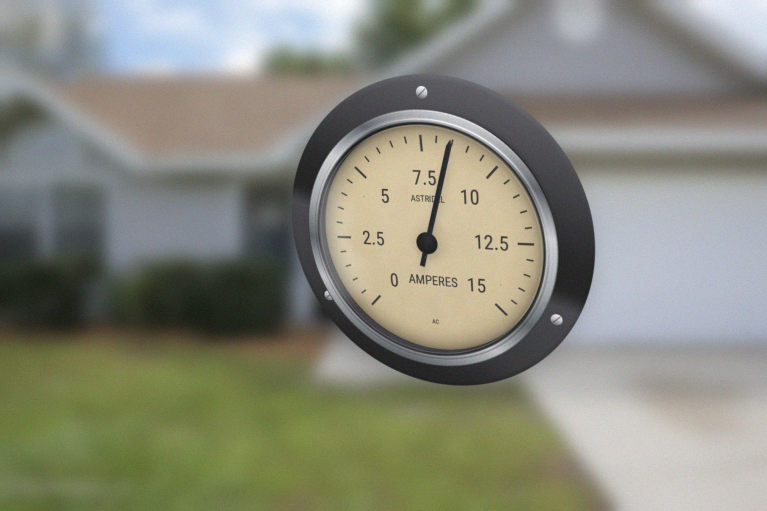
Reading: 8.5 A
